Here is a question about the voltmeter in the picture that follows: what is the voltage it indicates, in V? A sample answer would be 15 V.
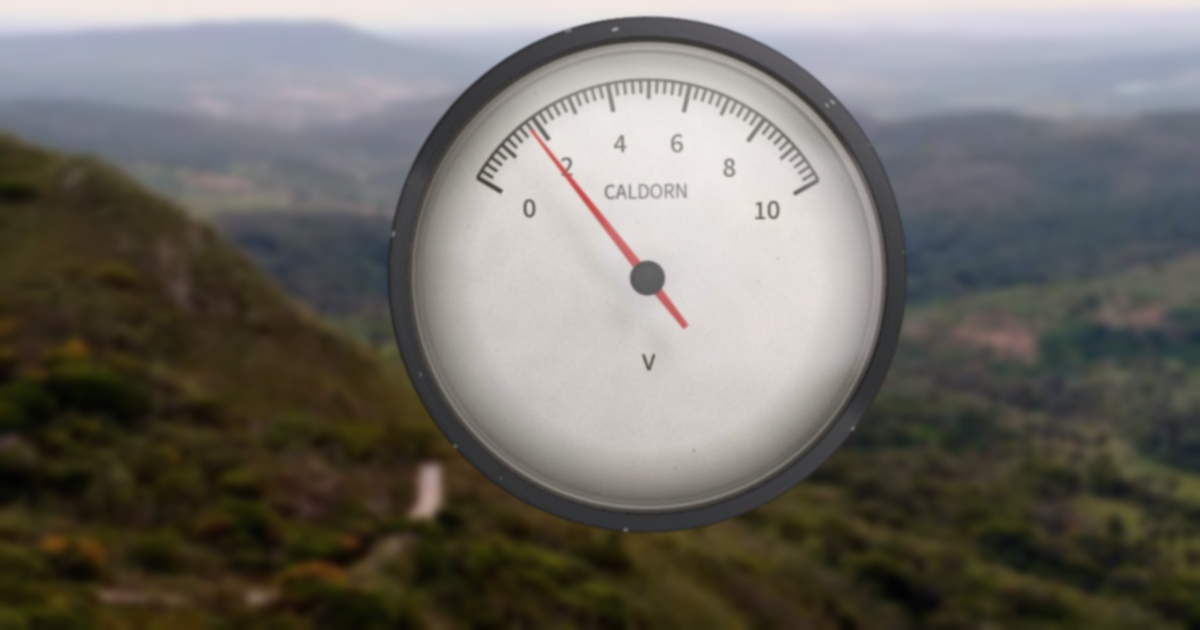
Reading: 1.8 V
